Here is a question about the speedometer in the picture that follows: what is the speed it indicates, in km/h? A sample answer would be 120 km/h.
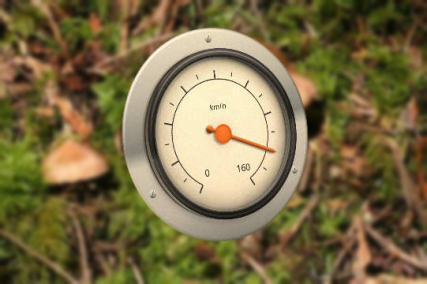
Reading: 140 km/h
